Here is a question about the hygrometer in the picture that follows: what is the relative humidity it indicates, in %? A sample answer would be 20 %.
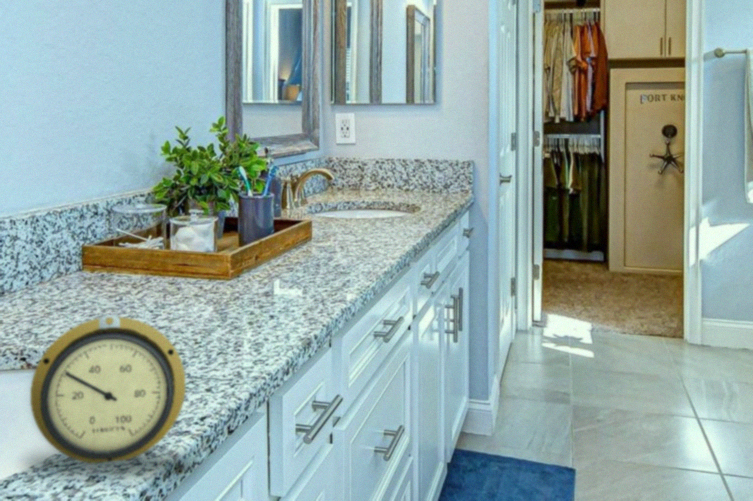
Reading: 30 %
